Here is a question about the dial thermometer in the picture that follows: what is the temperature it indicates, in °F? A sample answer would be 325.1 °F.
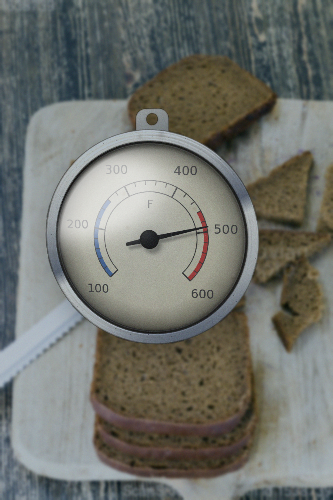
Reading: 490 °F
